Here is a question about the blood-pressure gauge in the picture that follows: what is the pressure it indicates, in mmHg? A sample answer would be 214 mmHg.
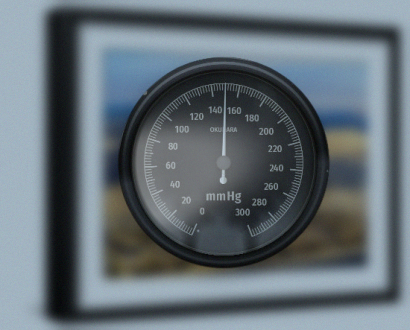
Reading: 150 mmHg
